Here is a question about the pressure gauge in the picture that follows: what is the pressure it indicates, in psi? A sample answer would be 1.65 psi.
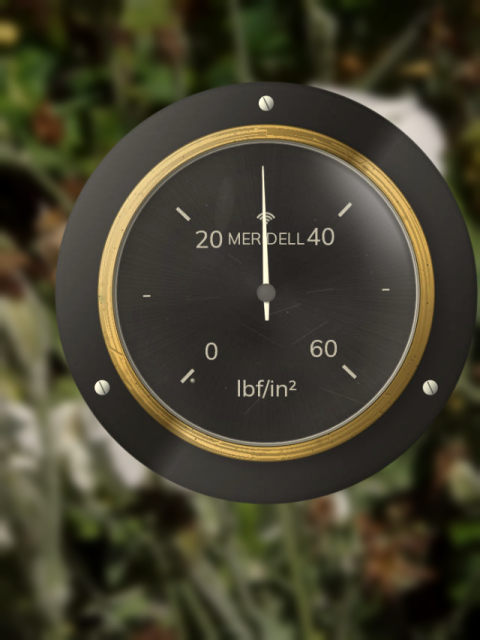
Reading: 30 psi
